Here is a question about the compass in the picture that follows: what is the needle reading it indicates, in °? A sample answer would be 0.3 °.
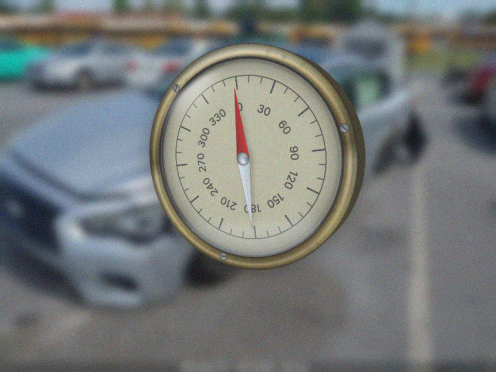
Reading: 0 °
